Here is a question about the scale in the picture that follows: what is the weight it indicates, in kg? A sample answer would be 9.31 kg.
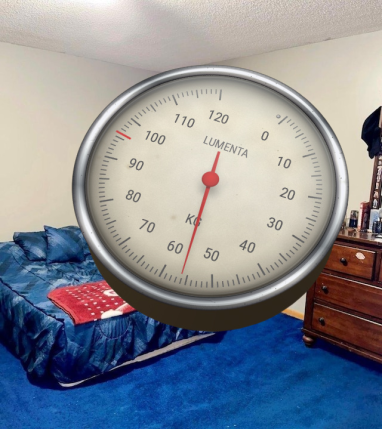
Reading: 56 kg
